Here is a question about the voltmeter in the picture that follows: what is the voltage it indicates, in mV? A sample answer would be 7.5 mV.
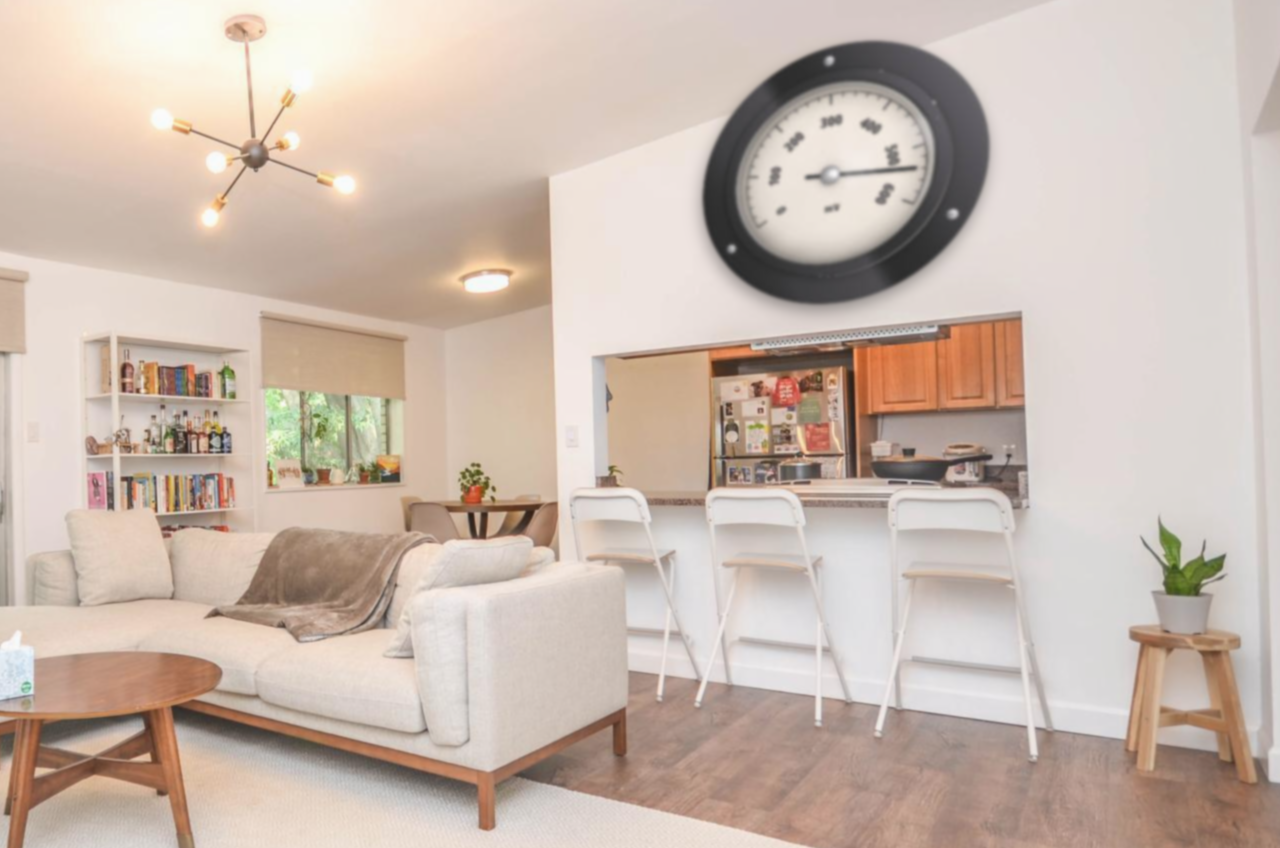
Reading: 540 mV
